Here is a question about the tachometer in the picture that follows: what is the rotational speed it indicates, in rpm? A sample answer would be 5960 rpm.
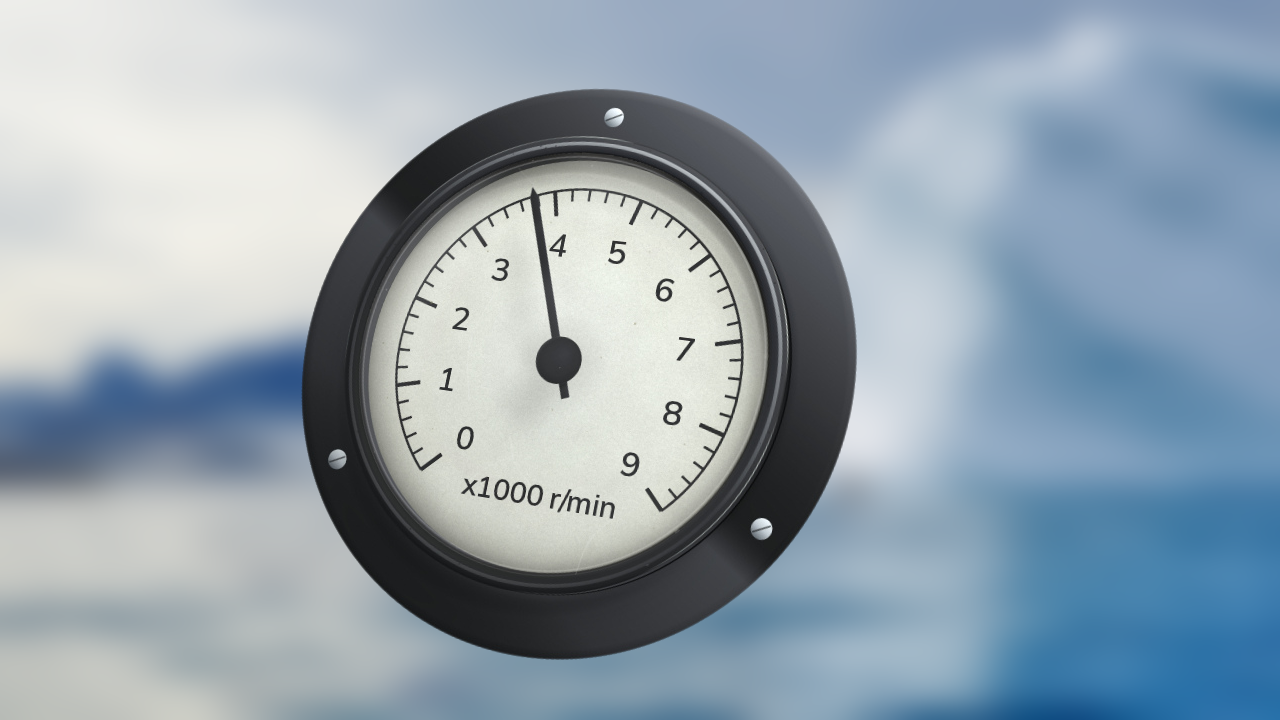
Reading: 3800 rpm
